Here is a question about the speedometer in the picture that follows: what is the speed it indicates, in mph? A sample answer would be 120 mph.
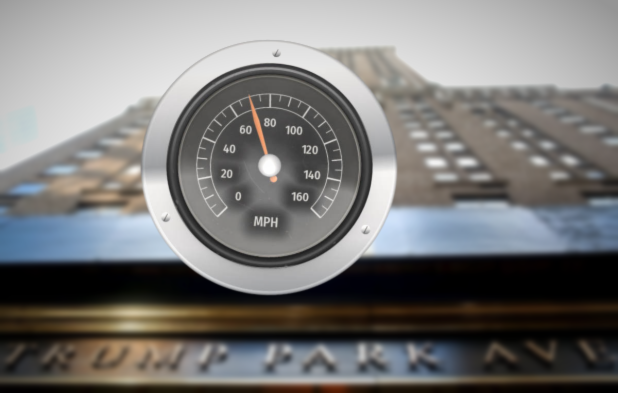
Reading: 70 mph
